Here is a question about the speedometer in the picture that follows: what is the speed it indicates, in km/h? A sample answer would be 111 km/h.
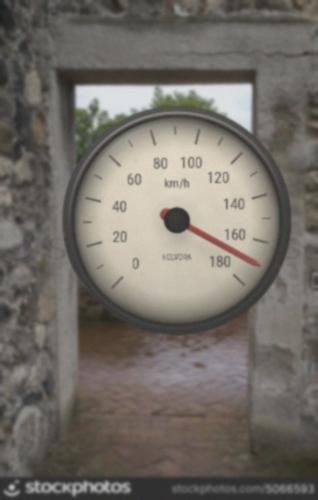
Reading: 170 km/h
